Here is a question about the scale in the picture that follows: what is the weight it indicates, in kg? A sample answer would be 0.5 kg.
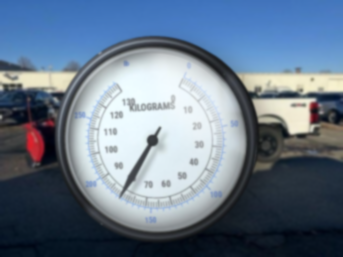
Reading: 80 kg
